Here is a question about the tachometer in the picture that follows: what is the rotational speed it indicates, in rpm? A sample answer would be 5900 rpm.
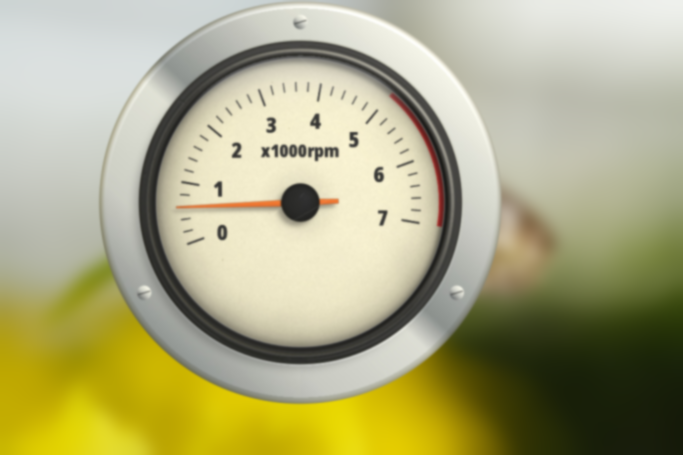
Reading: 600 rpm
